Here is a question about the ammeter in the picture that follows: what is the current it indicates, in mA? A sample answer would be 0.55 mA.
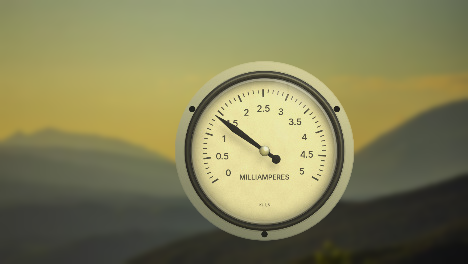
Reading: 1.4 mA
